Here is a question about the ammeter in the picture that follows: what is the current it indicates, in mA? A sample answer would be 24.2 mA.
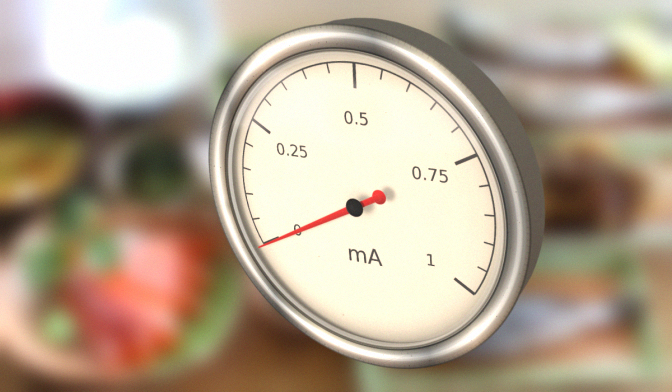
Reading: 0 mA
